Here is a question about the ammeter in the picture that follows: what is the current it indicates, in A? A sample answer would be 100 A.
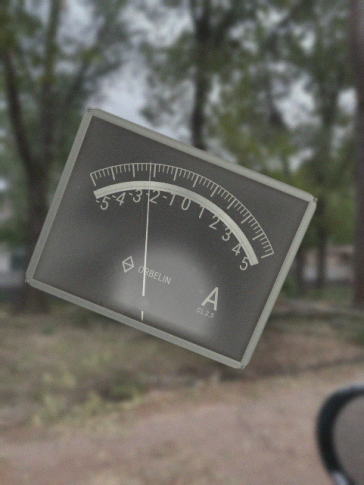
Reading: -2.2 A
